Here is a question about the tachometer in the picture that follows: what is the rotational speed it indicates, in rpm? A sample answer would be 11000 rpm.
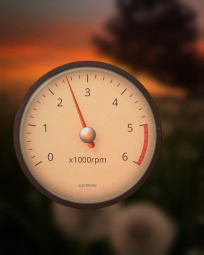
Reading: 2500 rpm
